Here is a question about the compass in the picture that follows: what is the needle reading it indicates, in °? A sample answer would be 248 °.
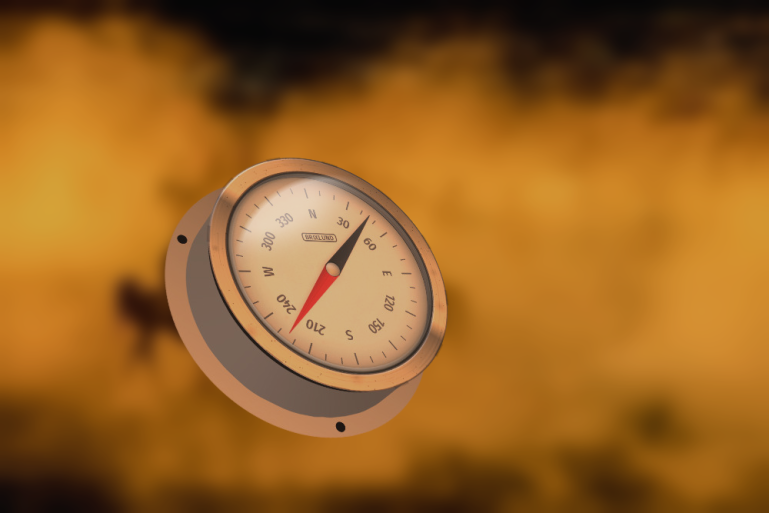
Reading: 225 °
